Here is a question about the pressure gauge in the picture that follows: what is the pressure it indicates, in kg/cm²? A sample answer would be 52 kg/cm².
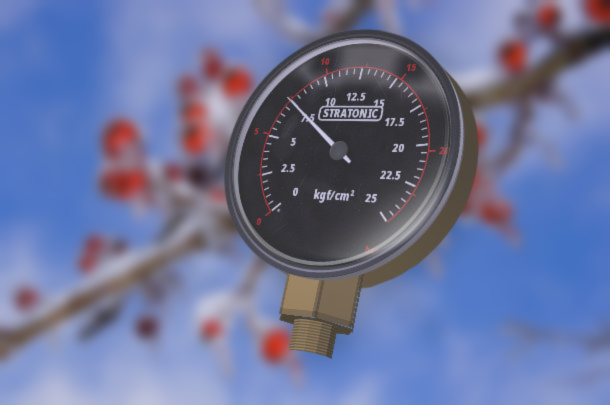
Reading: 7.5 kg/cm²
